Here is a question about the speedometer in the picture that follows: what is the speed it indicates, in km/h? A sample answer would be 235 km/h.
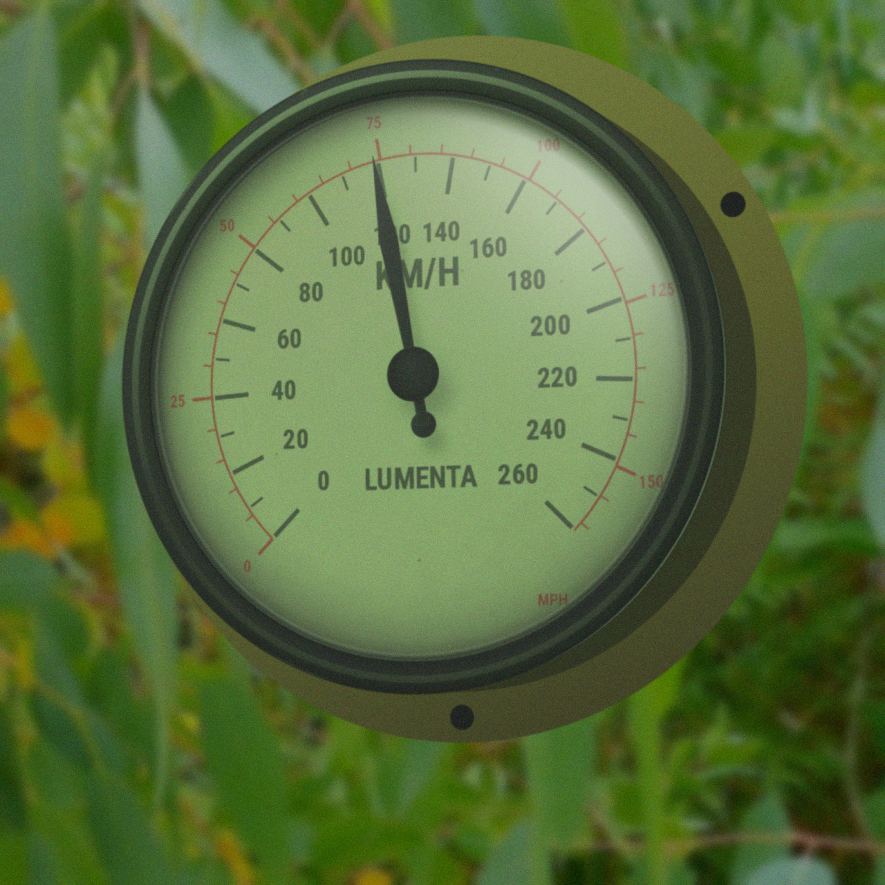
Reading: 120 km/h
